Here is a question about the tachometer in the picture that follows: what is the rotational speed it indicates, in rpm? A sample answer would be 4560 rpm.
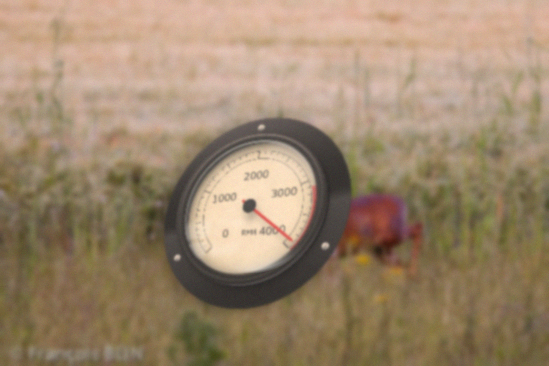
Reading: 3900 rpm
